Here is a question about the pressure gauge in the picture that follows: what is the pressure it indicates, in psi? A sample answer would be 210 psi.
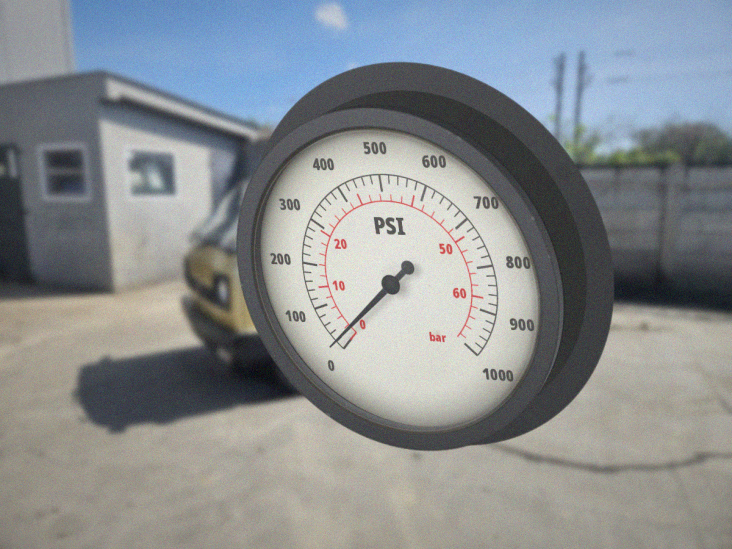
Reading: 20 psi
